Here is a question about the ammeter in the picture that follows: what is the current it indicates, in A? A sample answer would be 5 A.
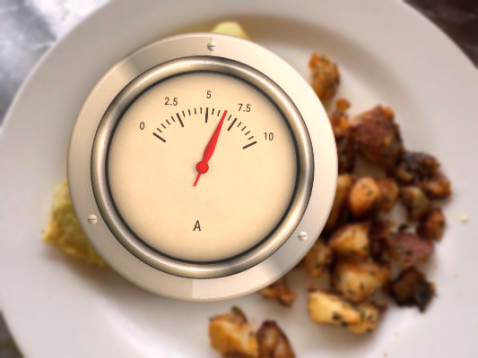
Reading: 6.5 A
